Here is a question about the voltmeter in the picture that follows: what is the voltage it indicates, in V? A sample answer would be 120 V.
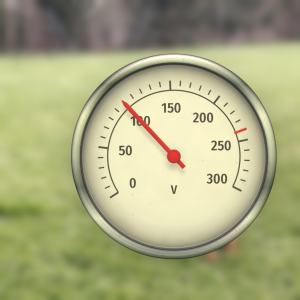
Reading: 100 V
